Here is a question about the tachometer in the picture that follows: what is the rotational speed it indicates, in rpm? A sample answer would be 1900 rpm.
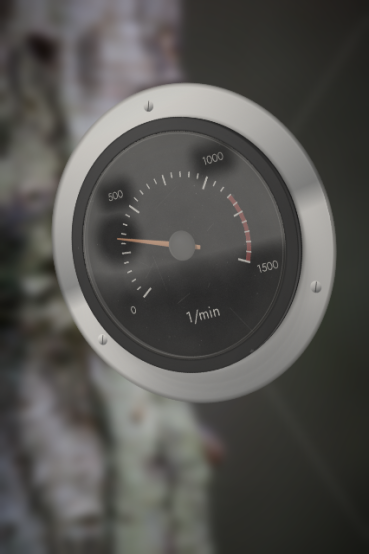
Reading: 325 rpm
